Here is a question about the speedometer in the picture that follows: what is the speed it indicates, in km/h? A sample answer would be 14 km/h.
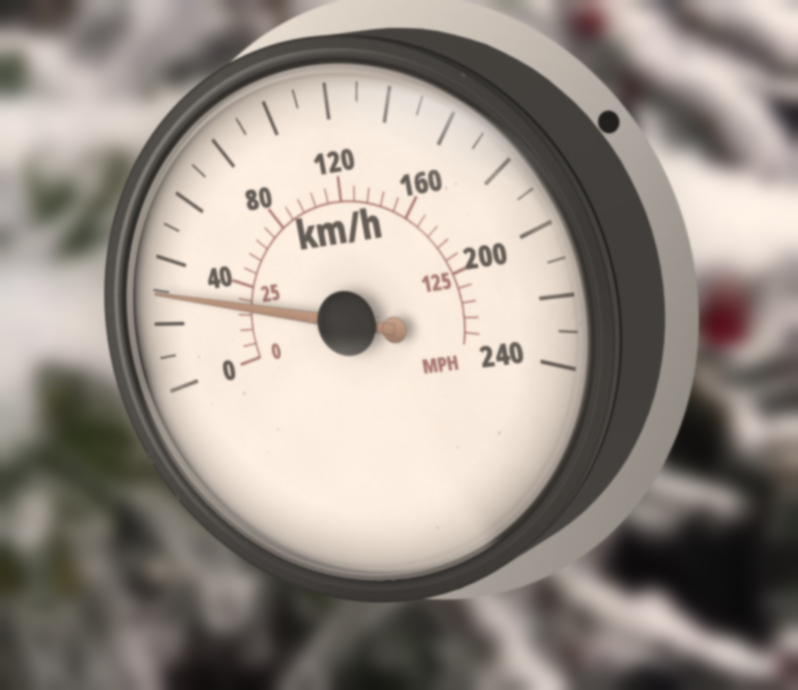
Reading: 30 km/h
